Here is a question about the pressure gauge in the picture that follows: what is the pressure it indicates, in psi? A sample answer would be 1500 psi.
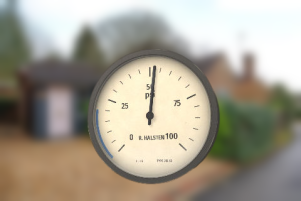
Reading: 52.5 psi
